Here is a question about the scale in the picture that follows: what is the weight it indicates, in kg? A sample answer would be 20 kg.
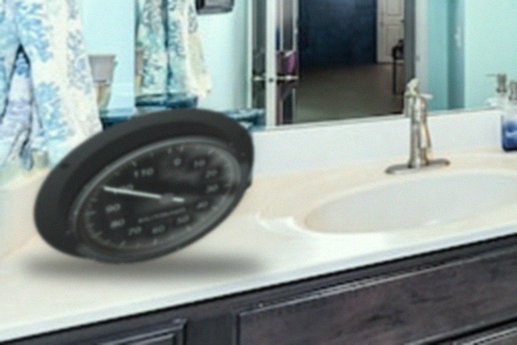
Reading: 100 kg
